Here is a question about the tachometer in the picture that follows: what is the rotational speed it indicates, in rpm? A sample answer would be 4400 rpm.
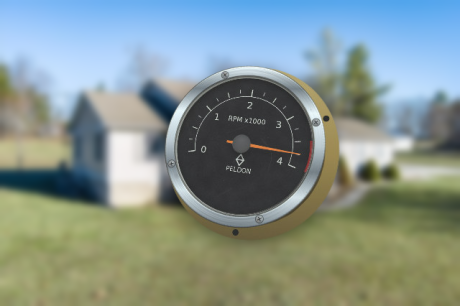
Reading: 3750 rpm
